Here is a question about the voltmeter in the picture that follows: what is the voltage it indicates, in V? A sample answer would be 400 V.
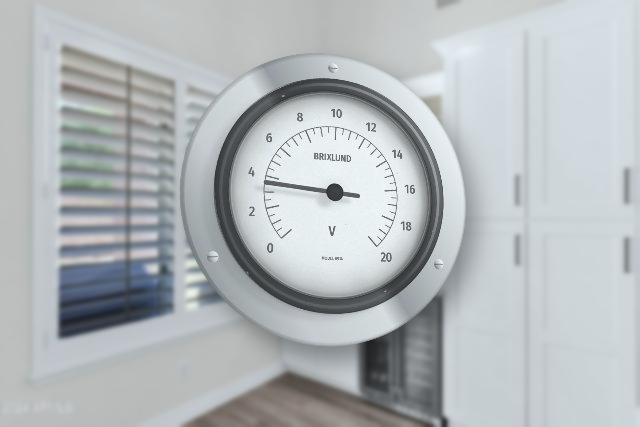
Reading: 3.5 V
